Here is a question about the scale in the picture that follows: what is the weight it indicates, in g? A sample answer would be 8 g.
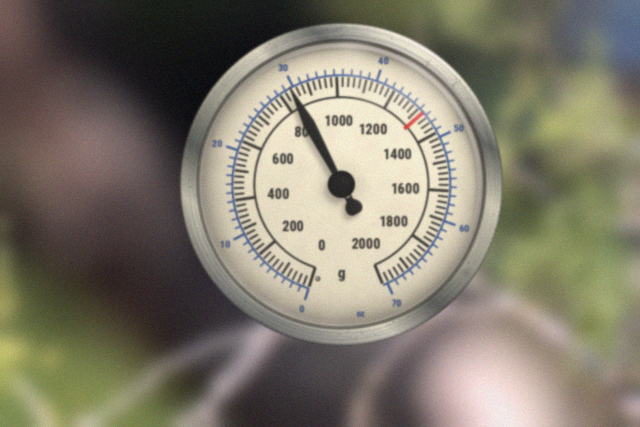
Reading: 840 g
